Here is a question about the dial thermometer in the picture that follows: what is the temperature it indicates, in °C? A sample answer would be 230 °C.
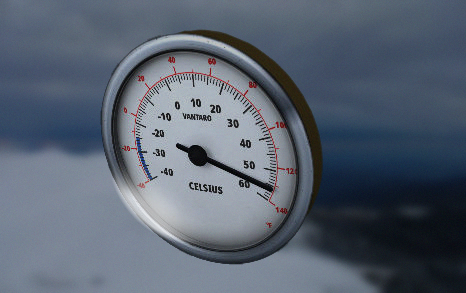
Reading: 55 °C
